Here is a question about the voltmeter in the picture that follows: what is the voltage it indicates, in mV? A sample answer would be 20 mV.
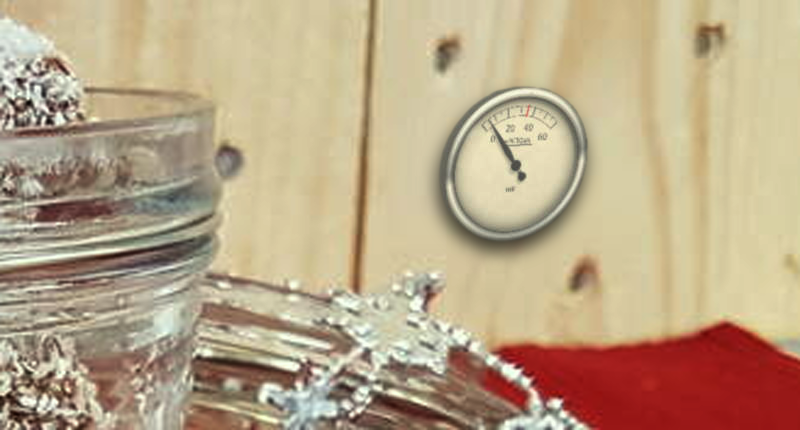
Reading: 5 mV
